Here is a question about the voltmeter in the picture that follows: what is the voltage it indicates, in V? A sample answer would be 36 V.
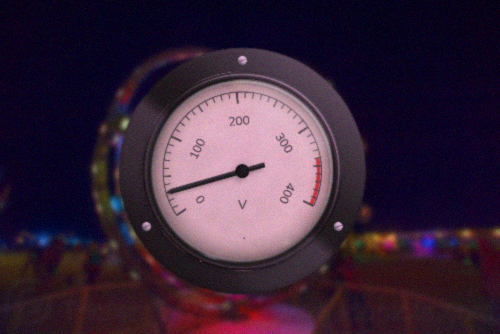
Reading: 30 V
